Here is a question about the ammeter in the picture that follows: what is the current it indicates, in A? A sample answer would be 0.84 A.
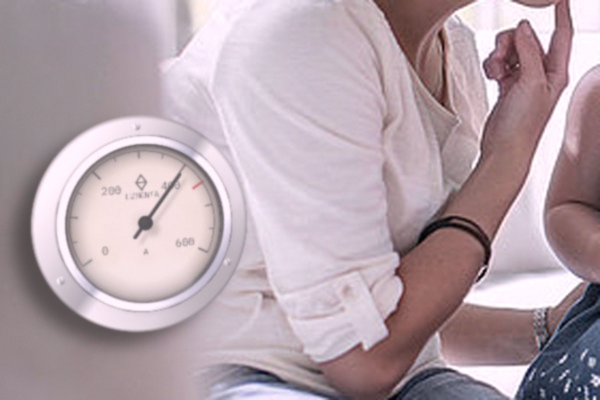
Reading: 400 A
